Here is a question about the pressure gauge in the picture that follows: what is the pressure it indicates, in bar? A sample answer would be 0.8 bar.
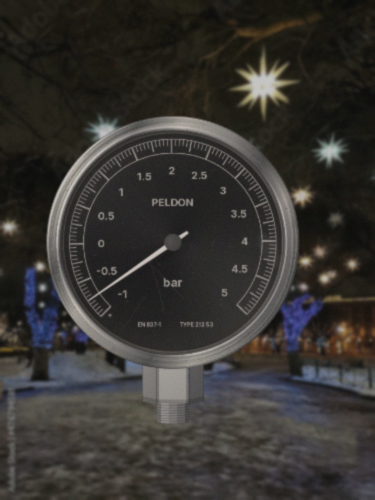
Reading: -0.75 bar
